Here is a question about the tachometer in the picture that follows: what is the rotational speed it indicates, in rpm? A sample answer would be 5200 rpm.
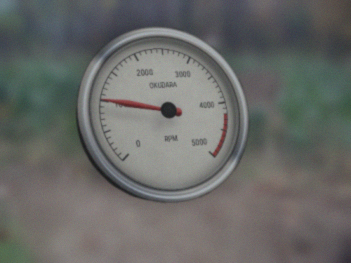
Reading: 1000 rpm
